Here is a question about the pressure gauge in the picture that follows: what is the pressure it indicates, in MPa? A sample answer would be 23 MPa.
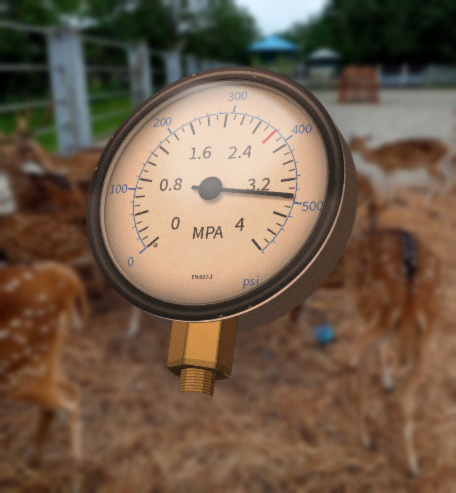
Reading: 3.4 MPa
